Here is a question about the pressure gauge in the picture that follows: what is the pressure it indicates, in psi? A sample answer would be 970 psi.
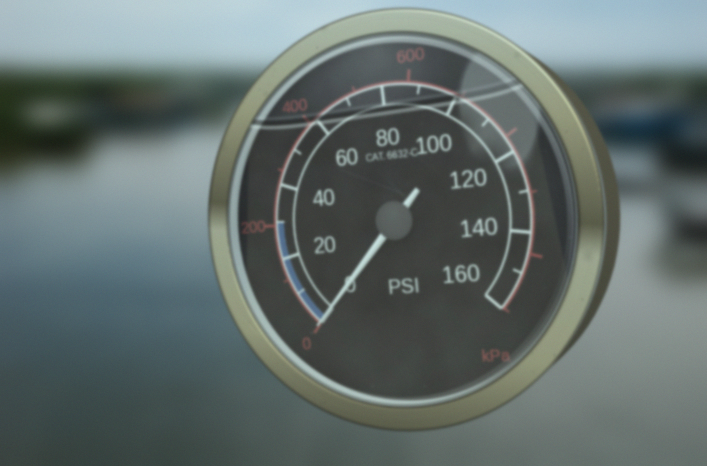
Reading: 0 psi
